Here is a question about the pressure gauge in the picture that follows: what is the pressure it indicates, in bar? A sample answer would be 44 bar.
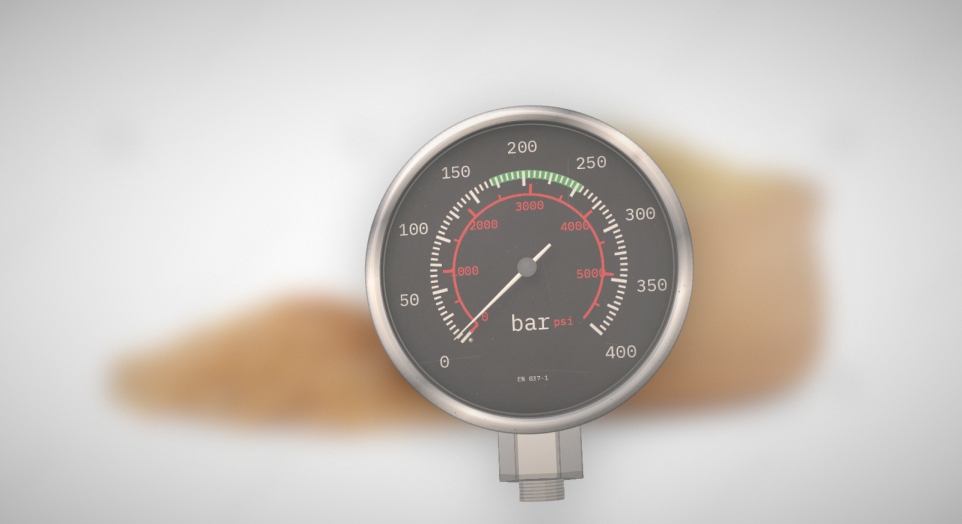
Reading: 5 bar
